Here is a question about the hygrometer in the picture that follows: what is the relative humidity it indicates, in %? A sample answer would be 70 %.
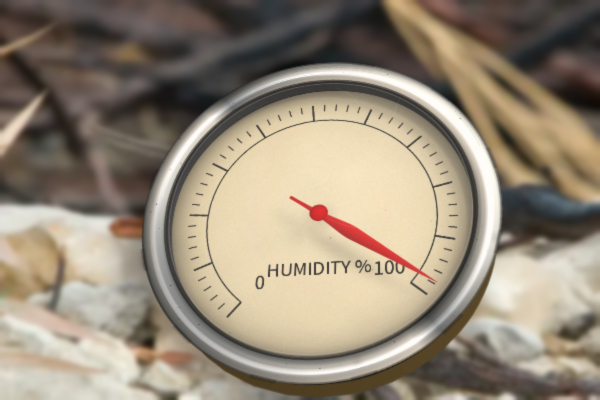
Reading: 98 %
